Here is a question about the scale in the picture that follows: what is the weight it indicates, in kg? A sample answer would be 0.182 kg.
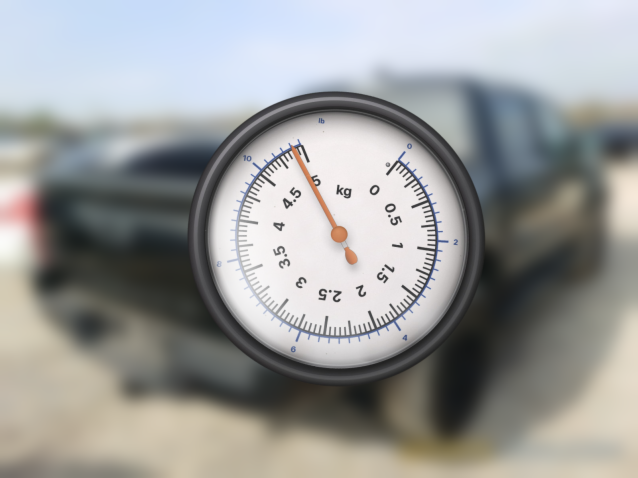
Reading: 4.9 kg
